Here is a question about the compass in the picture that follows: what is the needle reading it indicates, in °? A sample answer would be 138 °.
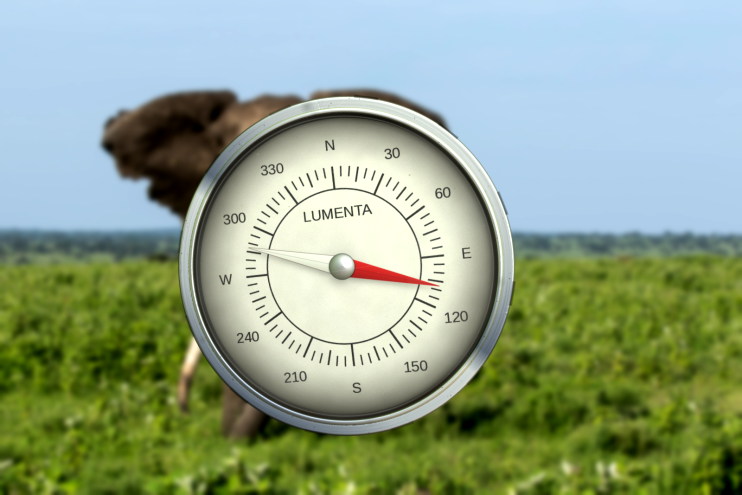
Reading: 107.5 °
